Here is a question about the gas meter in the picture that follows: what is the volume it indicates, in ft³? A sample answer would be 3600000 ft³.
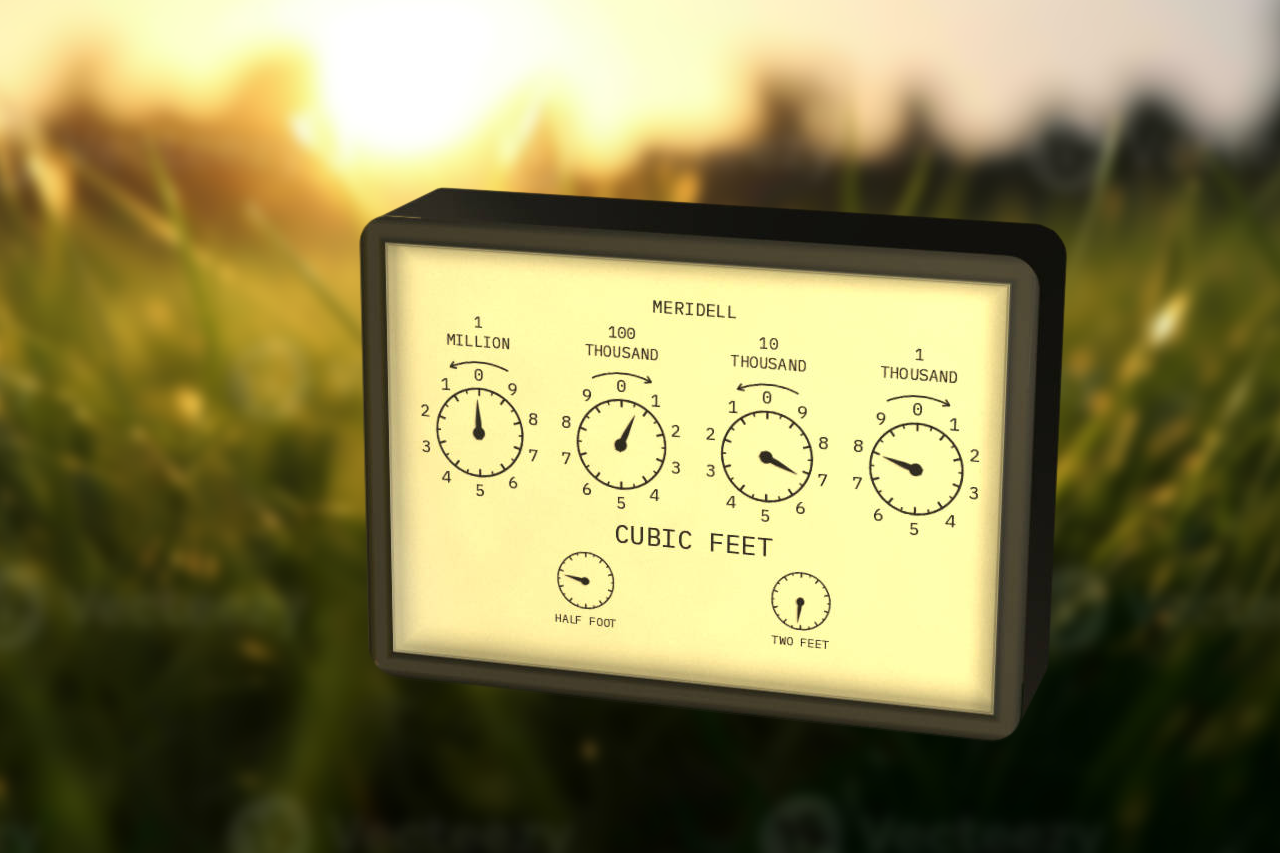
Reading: 6800 ft³
